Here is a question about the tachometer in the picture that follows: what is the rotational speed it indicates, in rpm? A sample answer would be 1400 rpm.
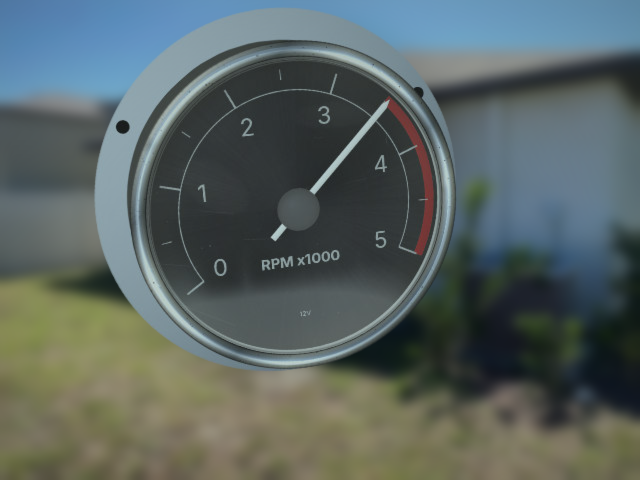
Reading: 3500 rpm
